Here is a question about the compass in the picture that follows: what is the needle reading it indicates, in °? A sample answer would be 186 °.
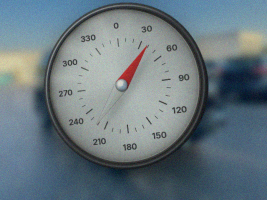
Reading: 40 °
